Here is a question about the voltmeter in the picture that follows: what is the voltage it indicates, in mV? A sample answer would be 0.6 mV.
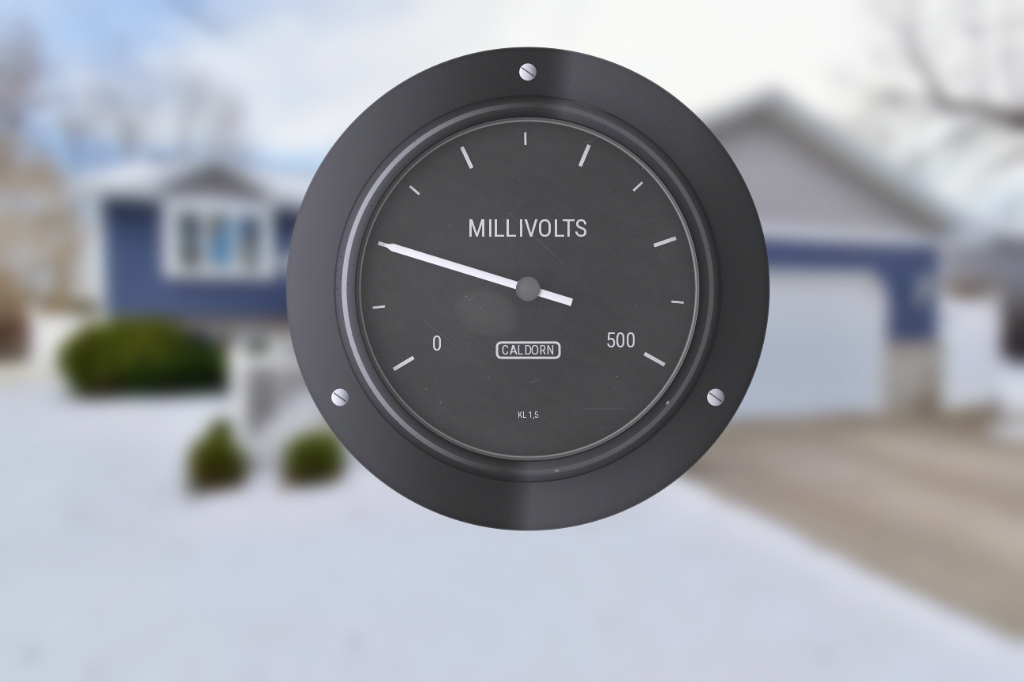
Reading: 100 mV
